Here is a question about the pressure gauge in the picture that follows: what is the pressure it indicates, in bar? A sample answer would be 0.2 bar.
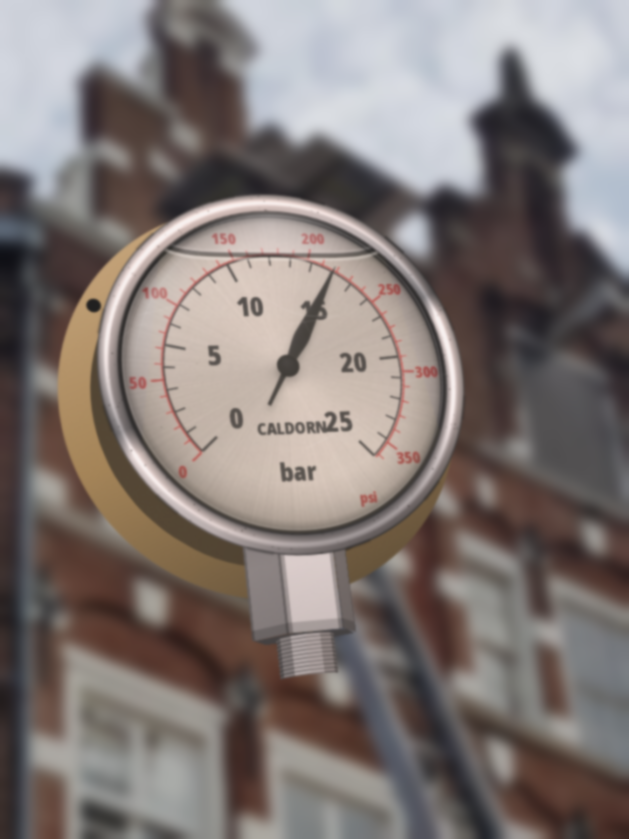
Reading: 15 bar
